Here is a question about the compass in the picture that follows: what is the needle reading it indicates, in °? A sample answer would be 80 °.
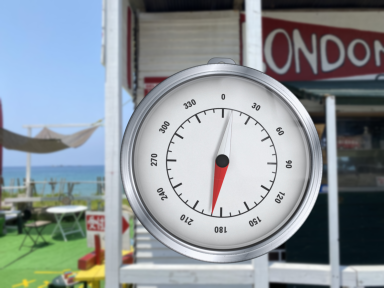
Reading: 190 °
